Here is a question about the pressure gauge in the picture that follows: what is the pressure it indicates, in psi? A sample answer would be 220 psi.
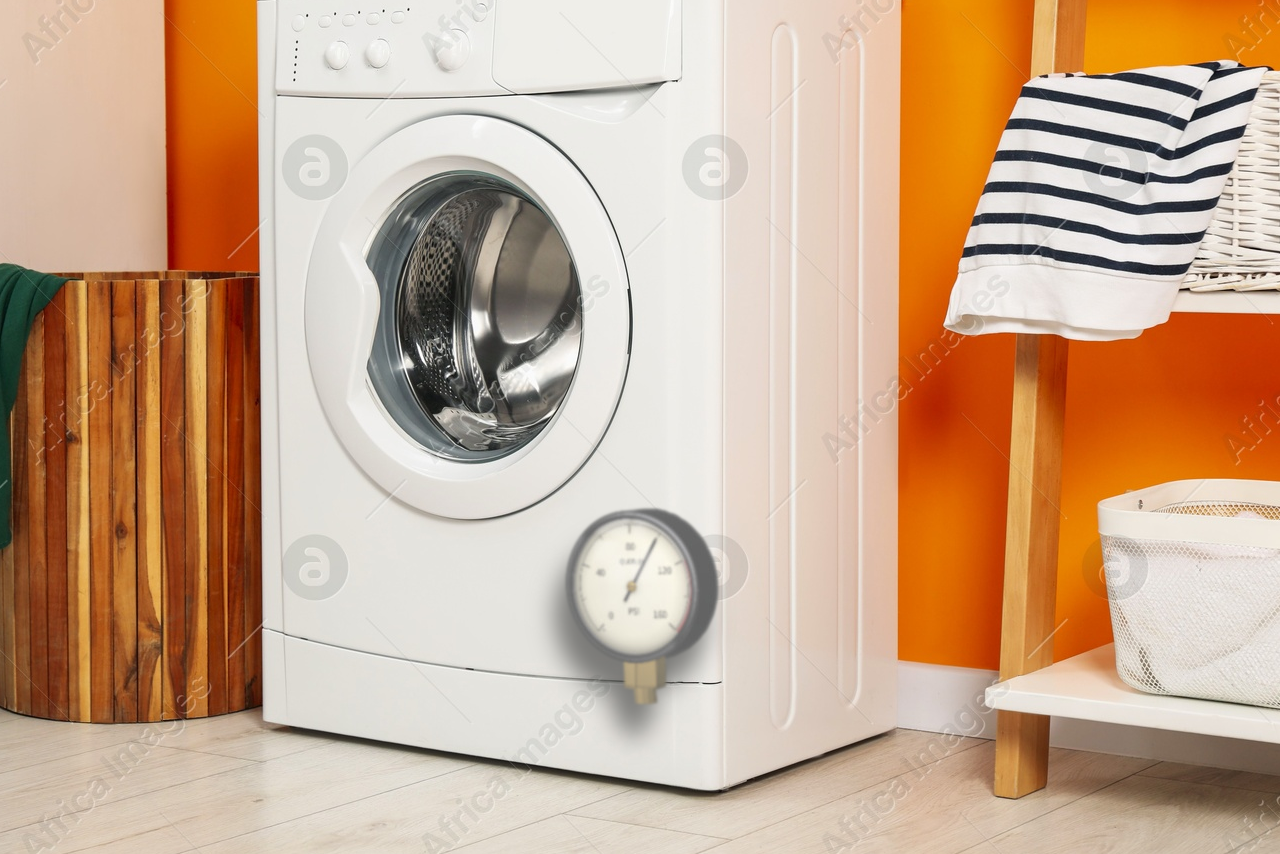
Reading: 100 psi
